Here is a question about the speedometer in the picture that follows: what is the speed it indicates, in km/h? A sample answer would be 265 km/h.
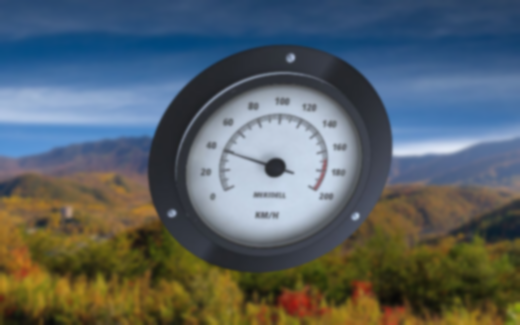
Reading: 40 km/h
